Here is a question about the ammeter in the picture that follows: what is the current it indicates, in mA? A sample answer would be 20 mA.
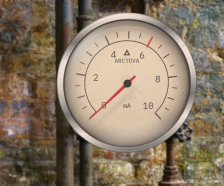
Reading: 0 mA
